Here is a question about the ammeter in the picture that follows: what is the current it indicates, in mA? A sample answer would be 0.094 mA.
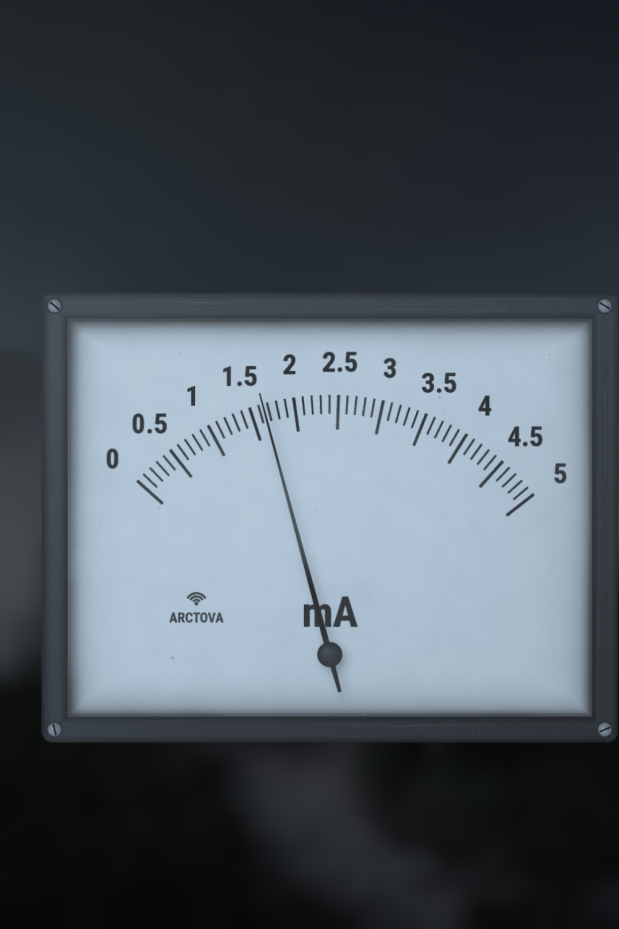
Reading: 1.65 mA
